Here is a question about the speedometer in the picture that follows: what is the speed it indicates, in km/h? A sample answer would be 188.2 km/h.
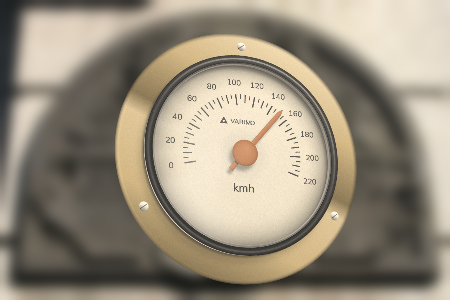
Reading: 150 km/h
